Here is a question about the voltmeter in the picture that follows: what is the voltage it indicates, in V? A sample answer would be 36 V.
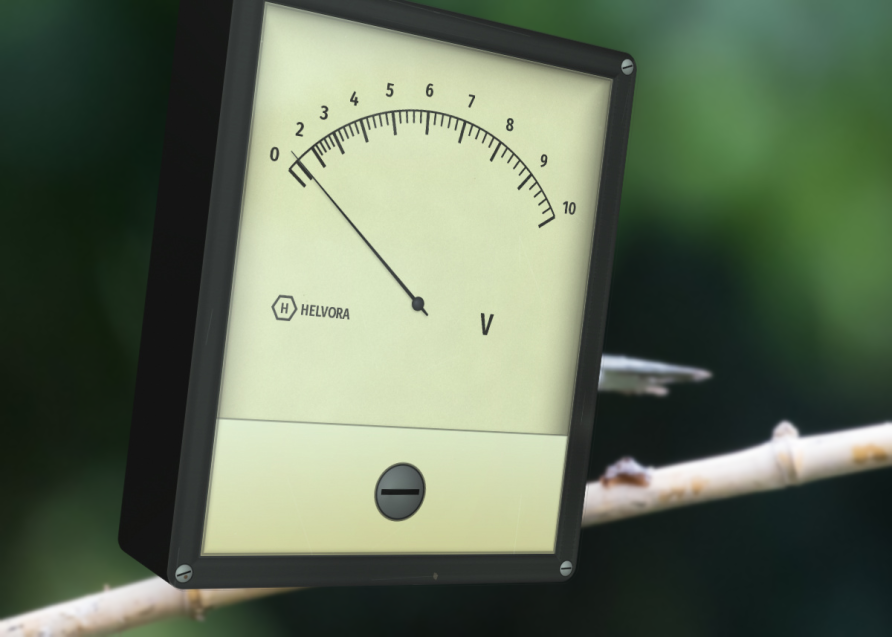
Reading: 1 V
